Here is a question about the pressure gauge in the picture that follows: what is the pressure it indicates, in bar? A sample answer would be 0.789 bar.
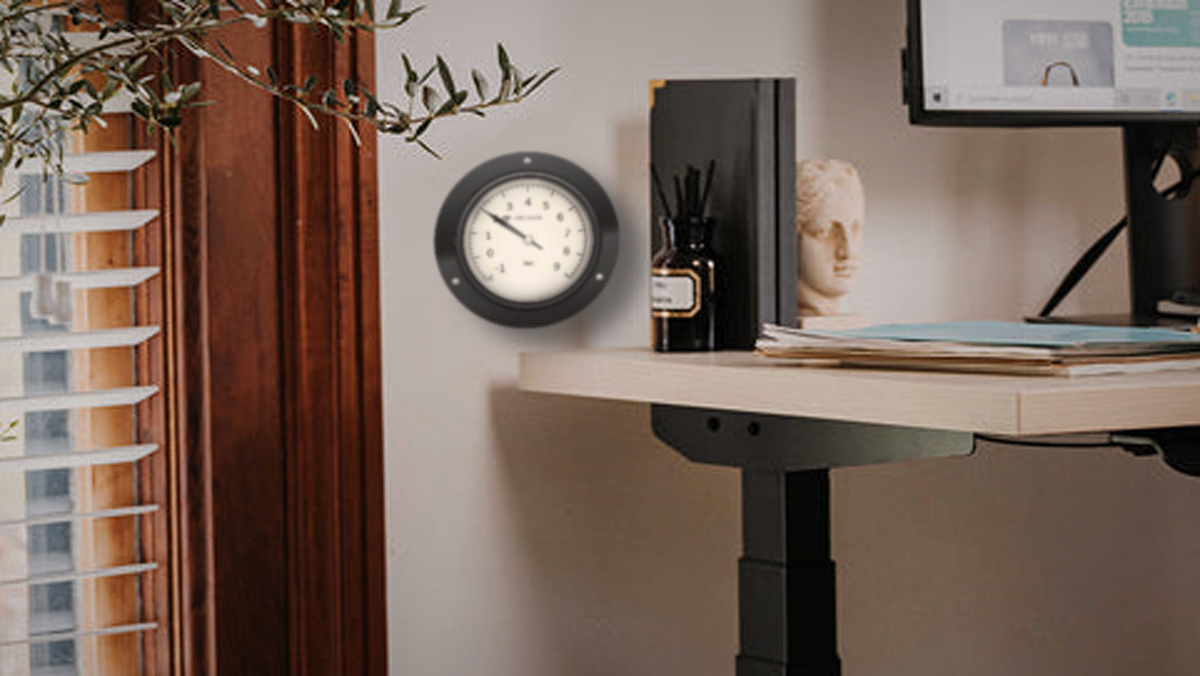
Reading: 2 bar
